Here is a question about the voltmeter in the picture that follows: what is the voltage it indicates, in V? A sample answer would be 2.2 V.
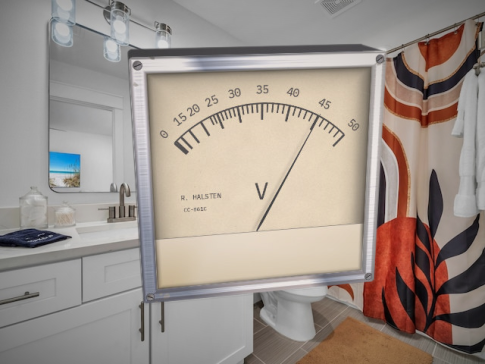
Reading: 45 V
